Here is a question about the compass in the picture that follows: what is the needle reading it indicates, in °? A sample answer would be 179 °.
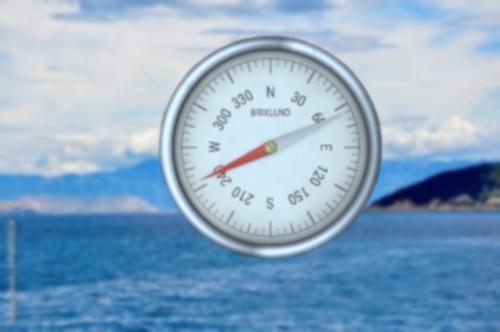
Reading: 245 °
